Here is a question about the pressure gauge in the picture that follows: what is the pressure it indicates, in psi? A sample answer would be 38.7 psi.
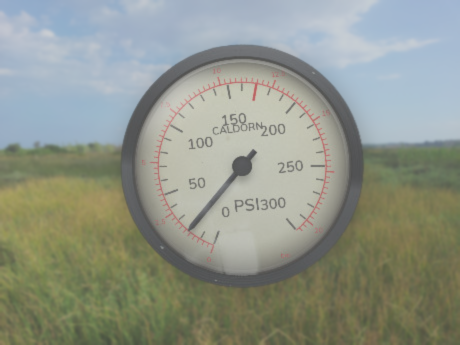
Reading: 20 psi
